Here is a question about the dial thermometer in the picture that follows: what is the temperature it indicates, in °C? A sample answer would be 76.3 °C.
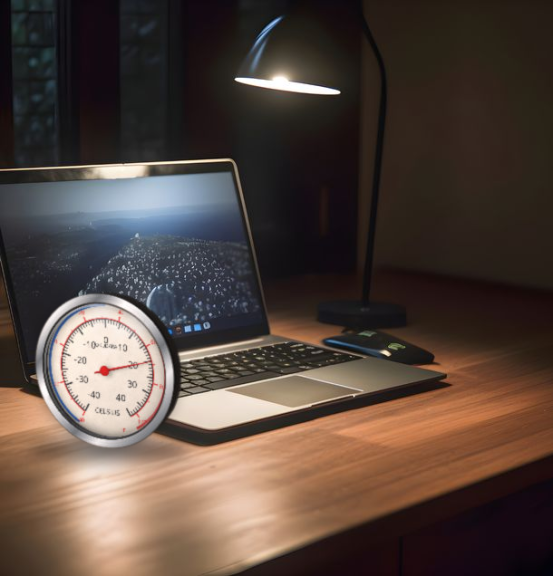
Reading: 20 °C
